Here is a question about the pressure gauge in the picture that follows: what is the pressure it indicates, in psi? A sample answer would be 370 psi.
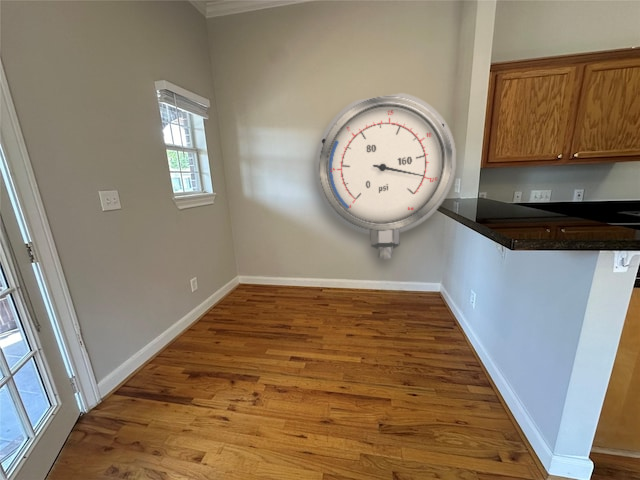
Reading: 180 psi
